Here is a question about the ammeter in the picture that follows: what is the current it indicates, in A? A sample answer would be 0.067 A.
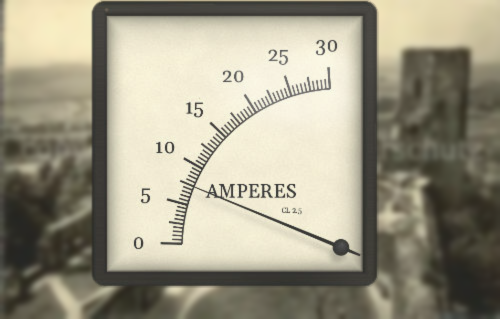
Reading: 7.5 A
